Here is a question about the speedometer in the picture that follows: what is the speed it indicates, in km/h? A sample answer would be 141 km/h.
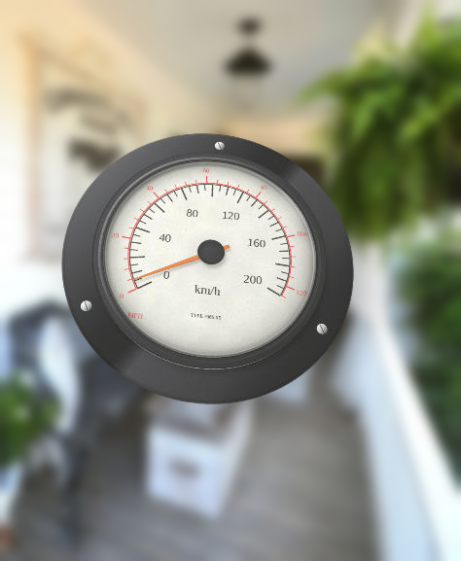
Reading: 5 km/h
